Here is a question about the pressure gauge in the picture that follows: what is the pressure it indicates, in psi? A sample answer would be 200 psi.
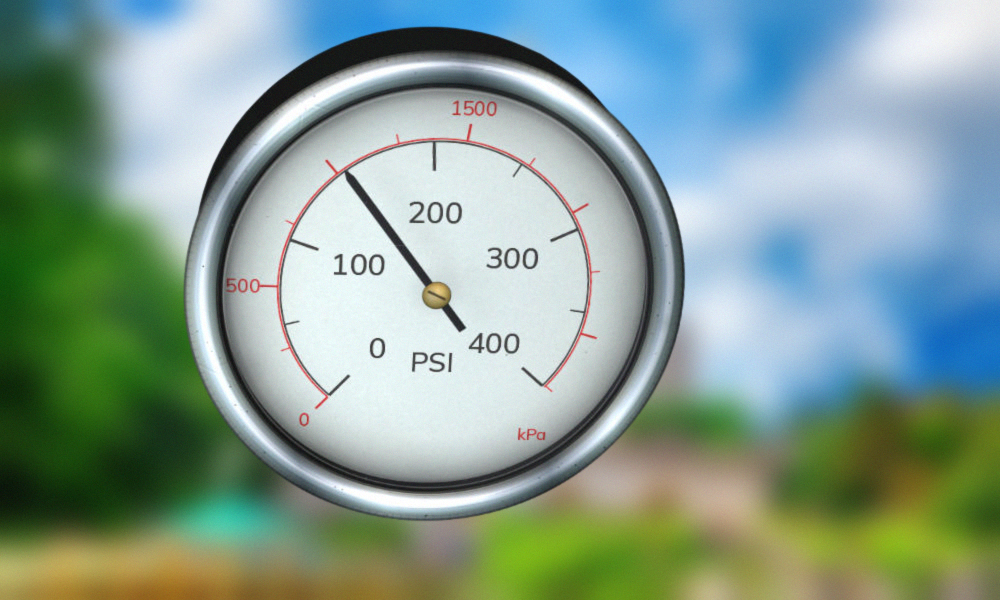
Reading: 150 psi
